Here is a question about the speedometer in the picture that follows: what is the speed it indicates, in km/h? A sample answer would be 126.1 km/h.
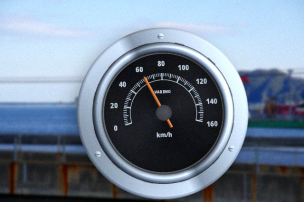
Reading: 60 km/h
